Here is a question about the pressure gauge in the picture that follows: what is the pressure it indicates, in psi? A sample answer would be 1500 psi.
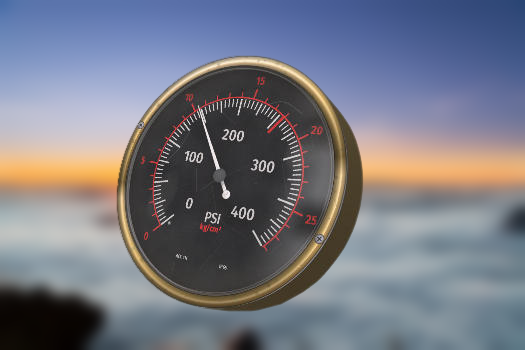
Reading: 150 psi
